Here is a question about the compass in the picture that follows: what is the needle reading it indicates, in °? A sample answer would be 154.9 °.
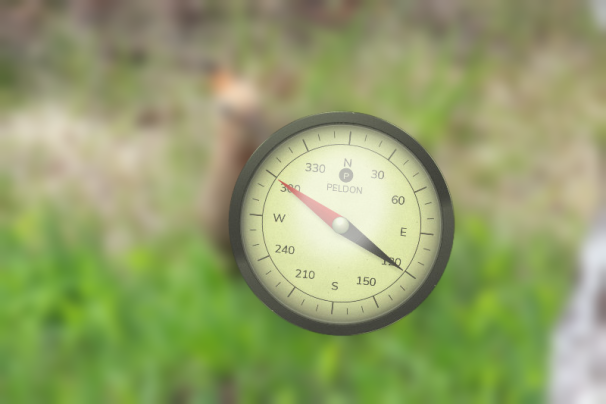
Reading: 300 °
